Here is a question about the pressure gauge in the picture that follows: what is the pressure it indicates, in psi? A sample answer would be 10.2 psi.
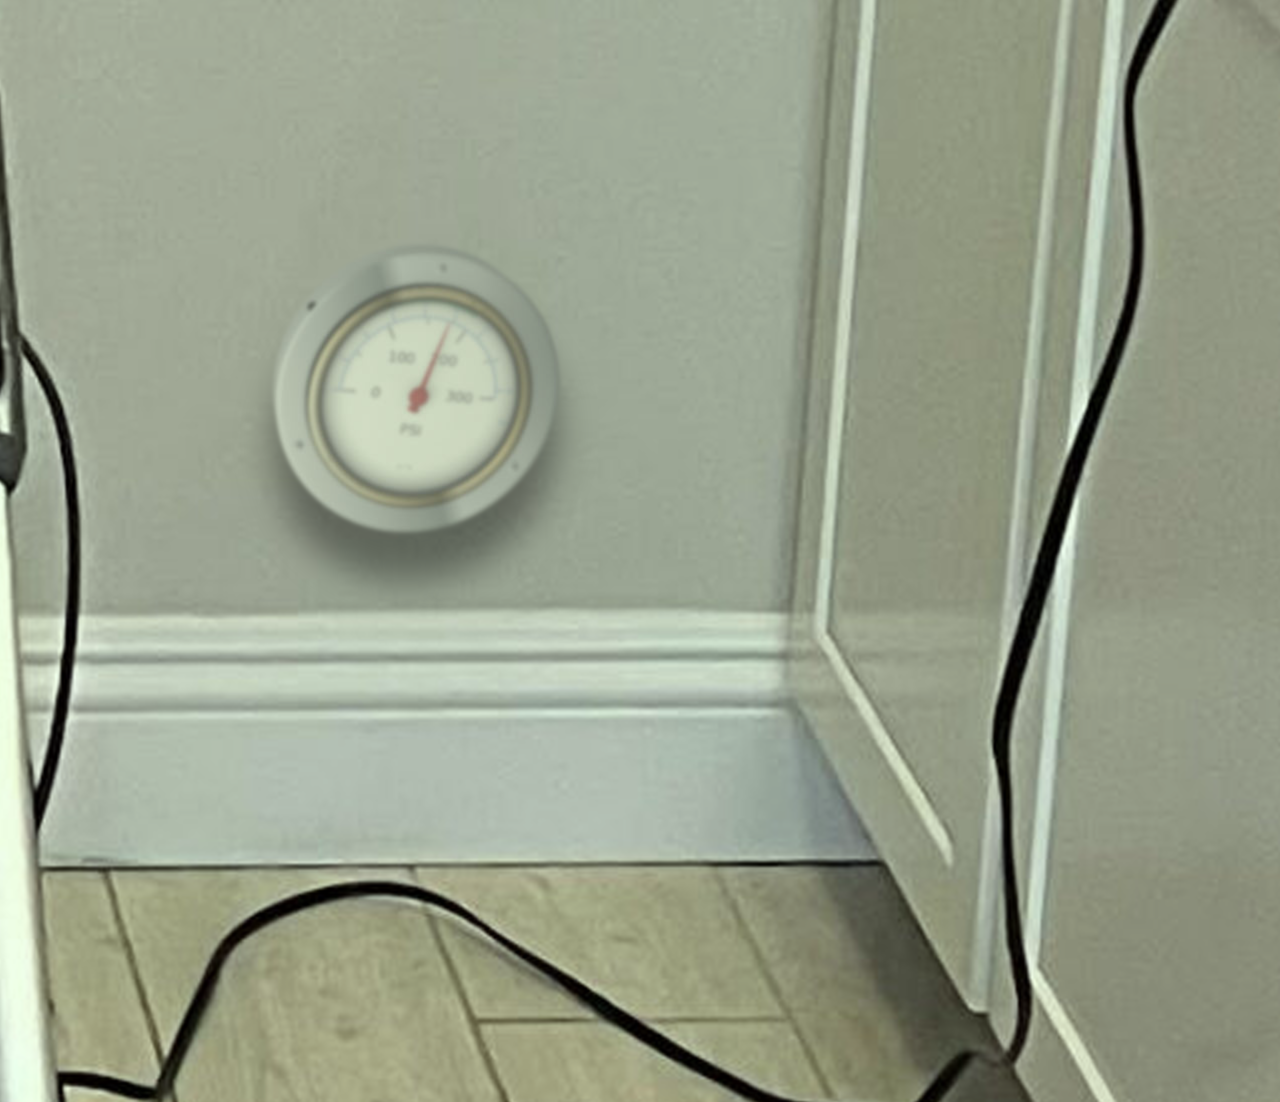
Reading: 175 psi
